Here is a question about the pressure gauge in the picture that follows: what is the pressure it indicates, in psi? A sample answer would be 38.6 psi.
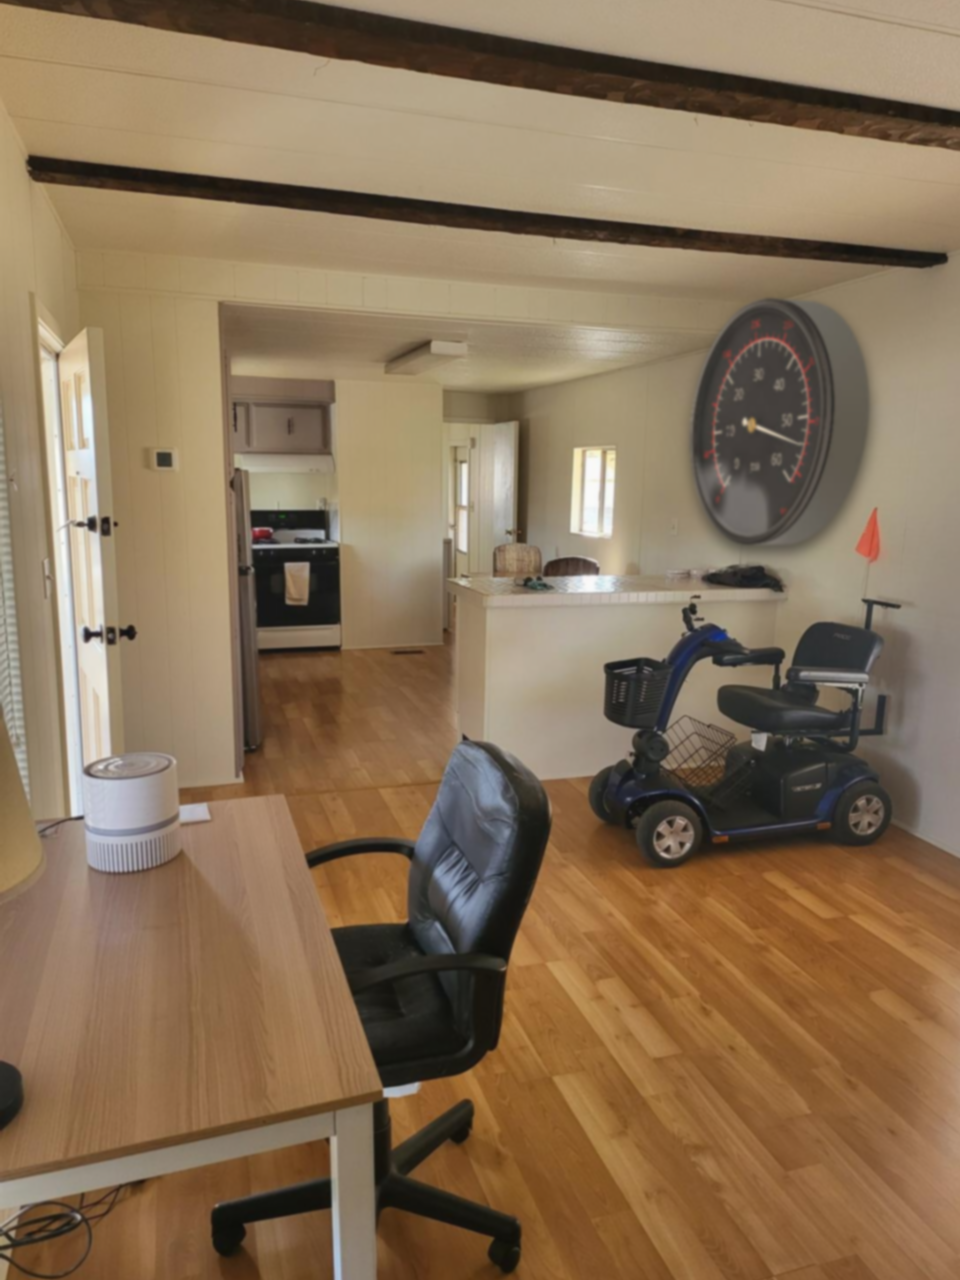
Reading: 54 psi
